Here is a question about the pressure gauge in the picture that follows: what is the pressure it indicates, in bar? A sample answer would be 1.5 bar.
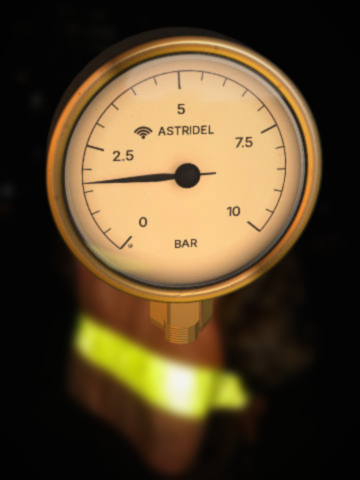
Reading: 1.75 bar
